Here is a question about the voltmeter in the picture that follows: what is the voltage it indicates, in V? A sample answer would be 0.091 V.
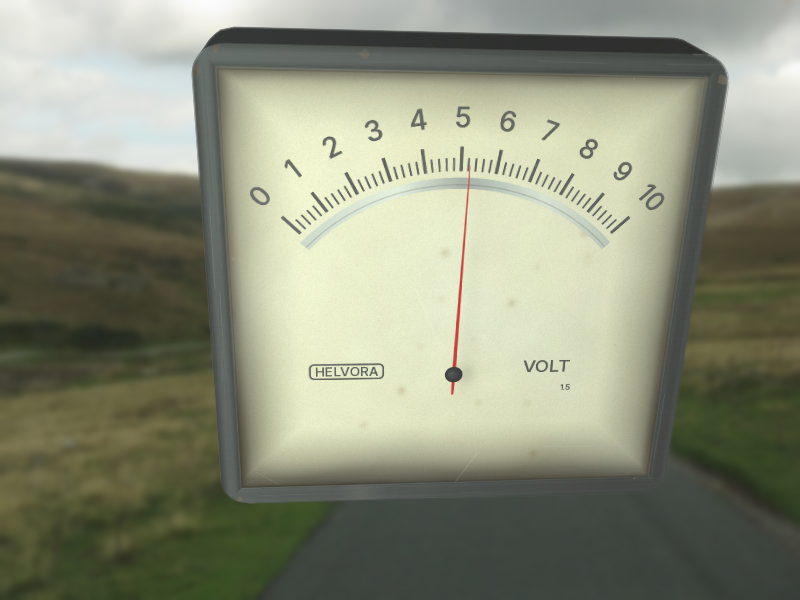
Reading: 5.2 V
